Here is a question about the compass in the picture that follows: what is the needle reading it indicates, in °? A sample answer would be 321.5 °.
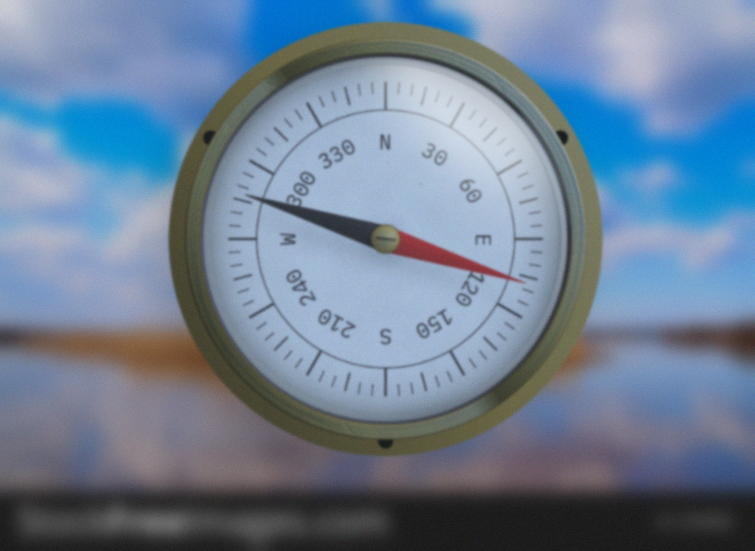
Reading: 107.5 °
